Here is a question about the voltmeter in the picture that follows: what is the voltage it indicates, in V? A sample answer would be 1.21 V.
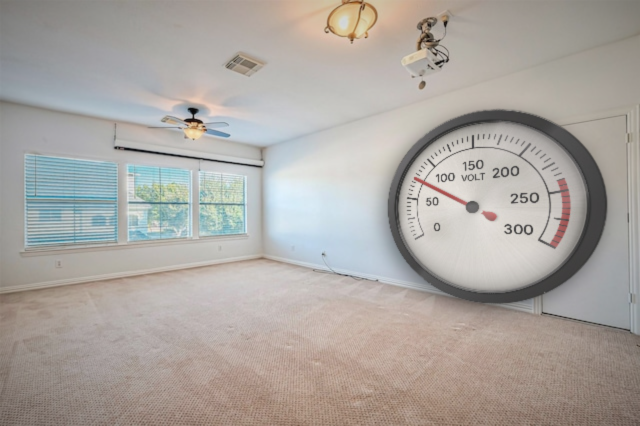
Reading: 75 V
